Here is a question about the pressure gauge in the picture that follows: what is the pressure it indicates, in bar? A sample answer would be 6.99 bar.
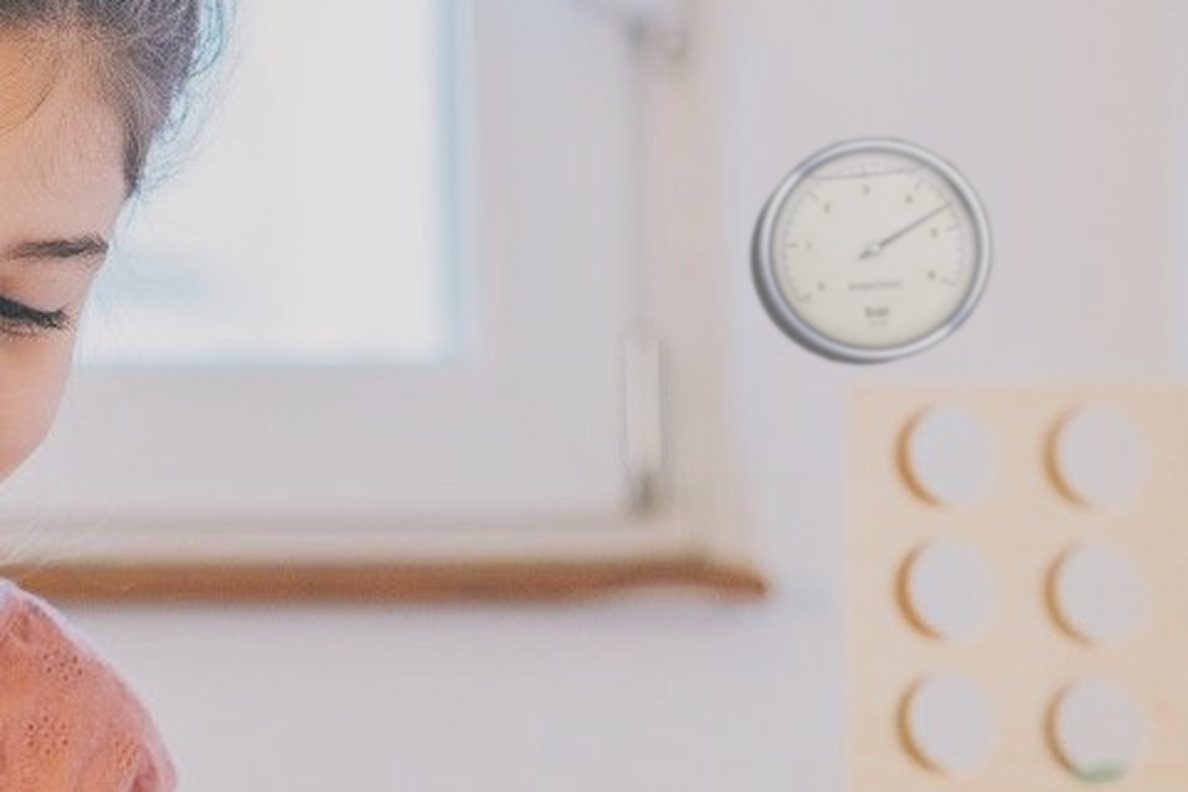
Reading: 4.6 bar
